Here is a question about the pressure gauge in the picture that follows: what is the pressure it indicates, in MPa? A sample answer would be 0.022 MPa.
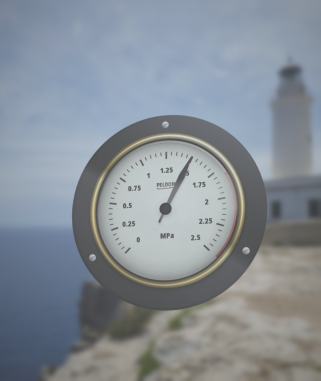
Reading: 1.5 MPa
